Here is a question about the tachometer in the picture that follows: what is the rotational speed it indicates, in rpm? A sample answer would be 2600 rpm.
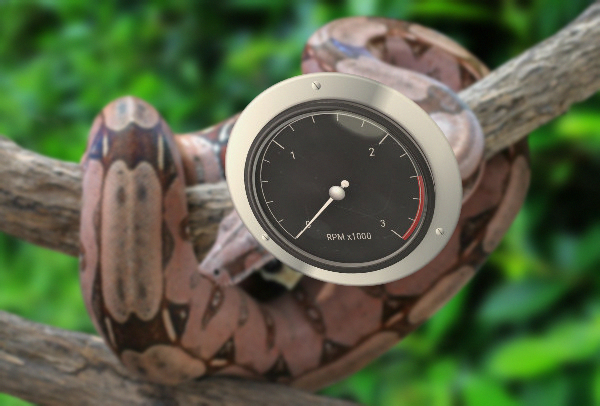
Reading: 0 rpm
